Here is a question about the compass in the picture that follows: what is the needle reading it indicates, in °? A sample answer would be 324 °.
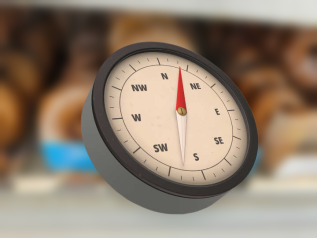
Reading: 20 °
